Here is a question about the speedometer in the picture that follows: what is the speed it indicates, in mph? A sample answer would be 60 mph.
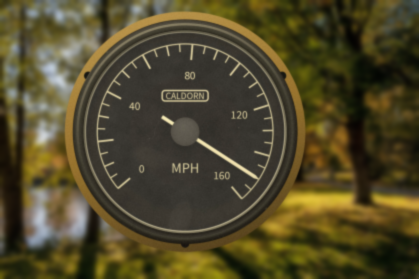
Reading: 150 mph
